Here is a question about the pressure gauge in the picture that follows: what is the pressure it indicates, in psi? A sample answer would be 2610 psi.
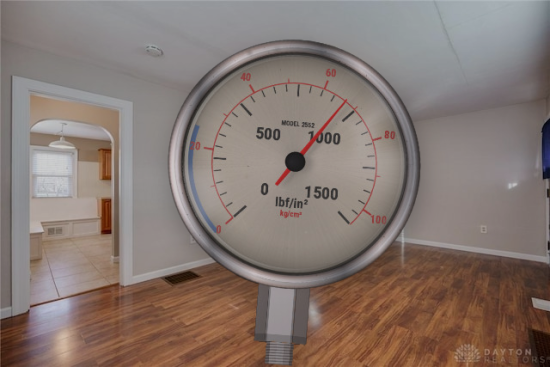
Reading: 950 psi
